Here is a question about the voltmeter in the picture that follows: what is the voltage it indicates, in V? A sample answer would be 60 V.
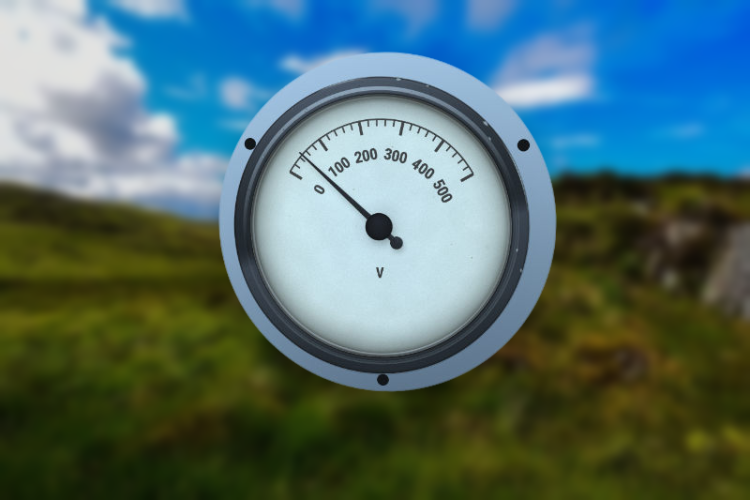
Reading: 50 V
